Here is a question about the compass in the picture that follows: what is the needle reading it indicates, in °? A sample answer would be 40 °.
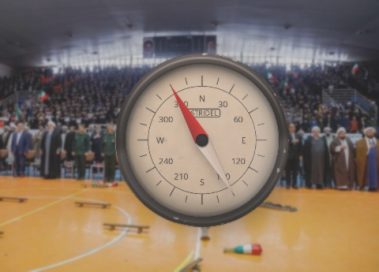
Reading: 330 °
